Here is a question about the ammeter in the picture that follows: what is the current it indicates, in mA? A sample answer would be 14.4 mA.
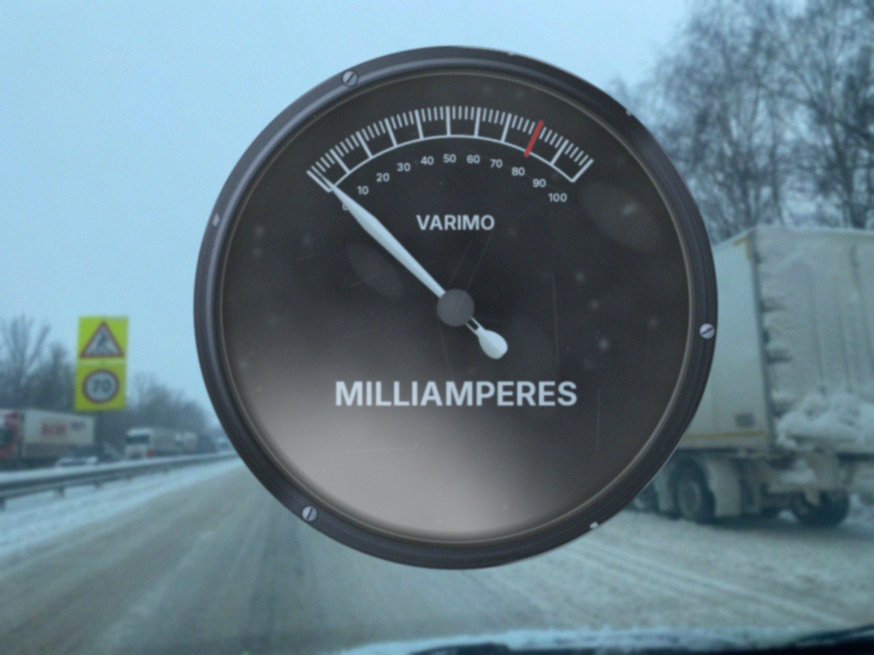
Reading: 2 mA
